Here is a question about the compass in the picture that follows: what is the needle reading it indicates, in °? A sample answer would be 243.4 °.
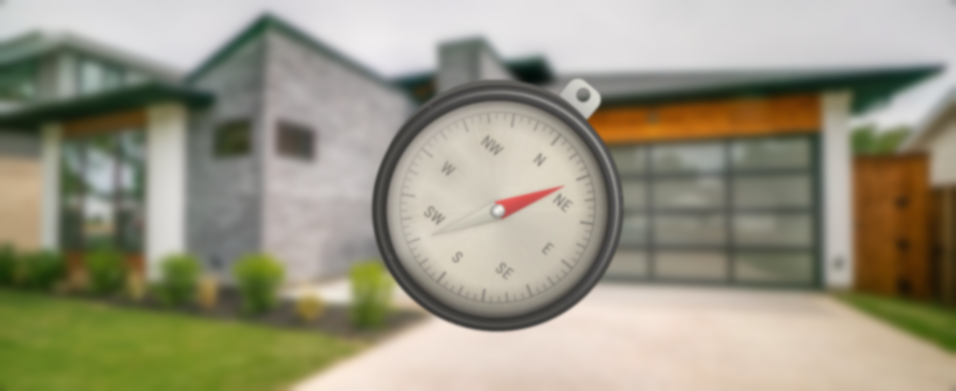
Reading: 30 °
